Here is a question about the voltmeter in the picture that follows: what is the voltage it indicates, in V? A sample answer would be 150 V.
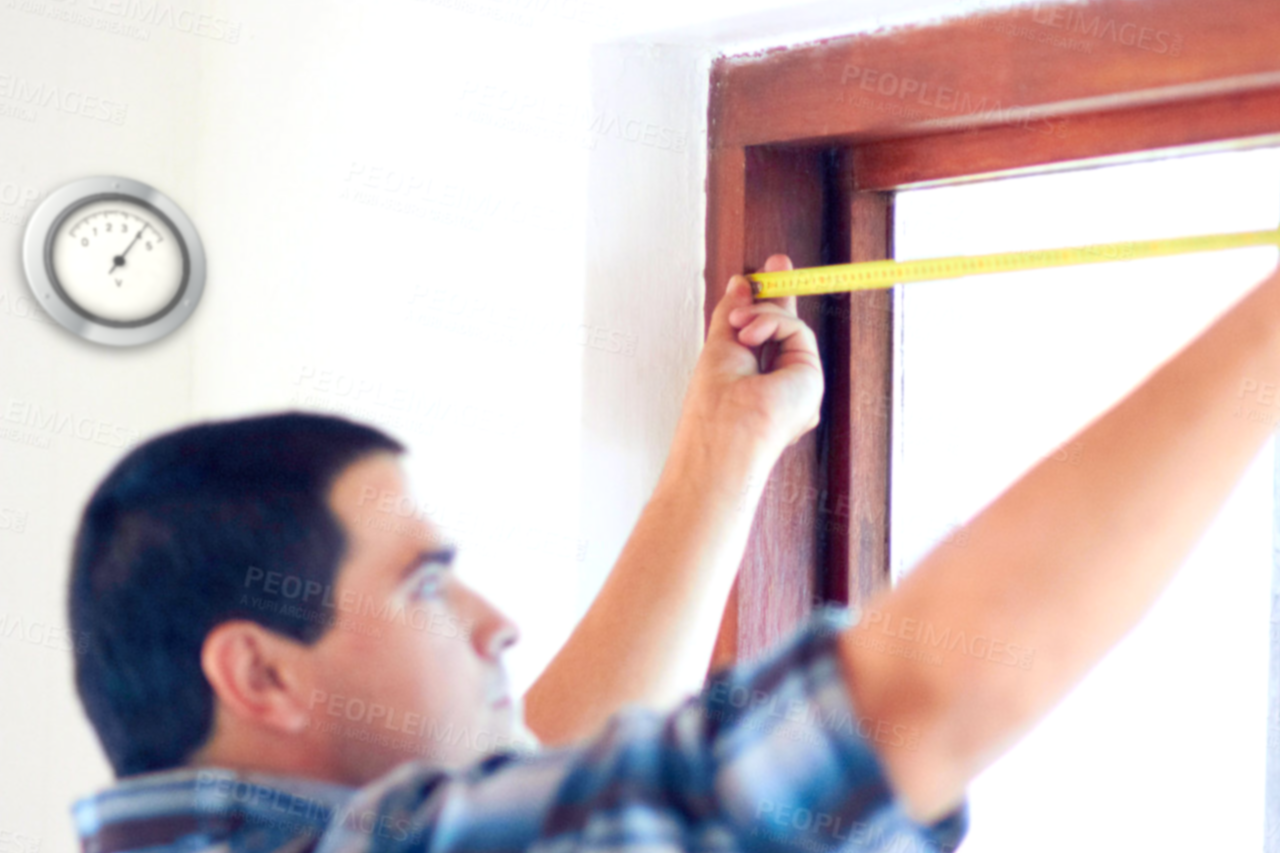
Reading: 4 V
